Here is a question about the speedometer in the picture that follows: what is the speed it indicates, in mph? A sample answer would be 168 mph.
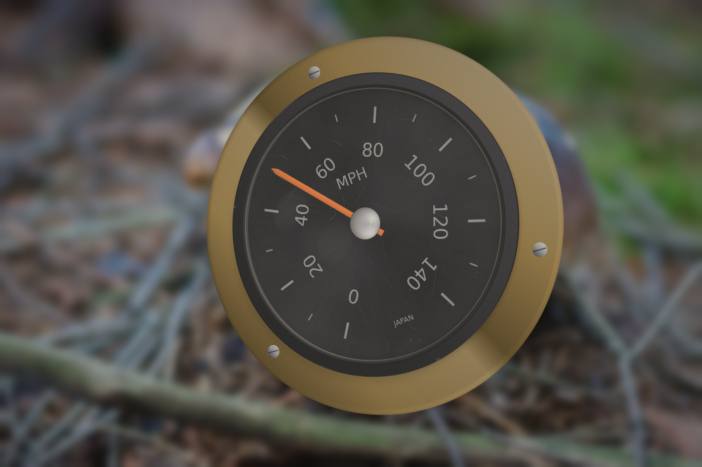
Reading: 50 mph
